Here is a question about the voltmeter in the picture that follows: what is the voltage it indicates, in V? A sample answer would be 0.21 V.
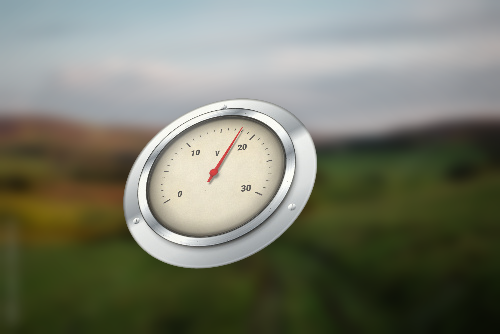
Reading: 18 V
